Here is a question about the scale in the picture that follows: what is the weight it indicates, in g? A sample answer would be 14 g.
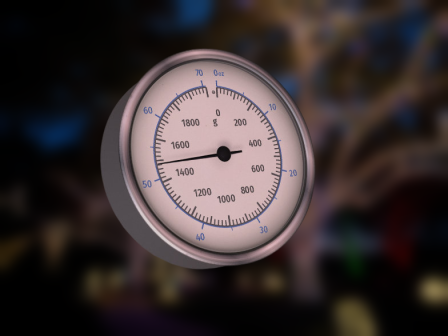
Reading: 1480 g
